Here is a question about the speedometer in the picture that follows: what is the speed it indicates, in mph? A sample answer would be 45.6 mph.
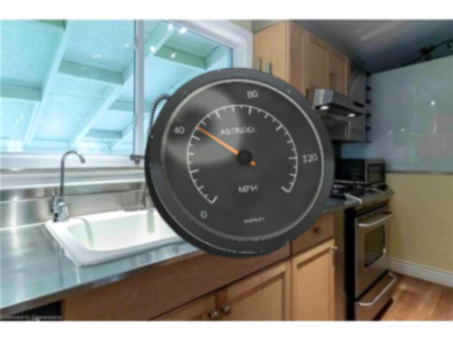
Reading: 45 mph
